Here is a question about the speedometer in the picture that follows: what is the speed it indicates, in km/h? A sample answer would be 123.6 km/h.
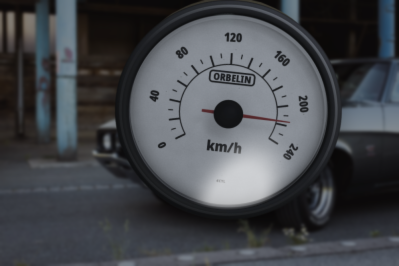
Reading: 215 km/h
